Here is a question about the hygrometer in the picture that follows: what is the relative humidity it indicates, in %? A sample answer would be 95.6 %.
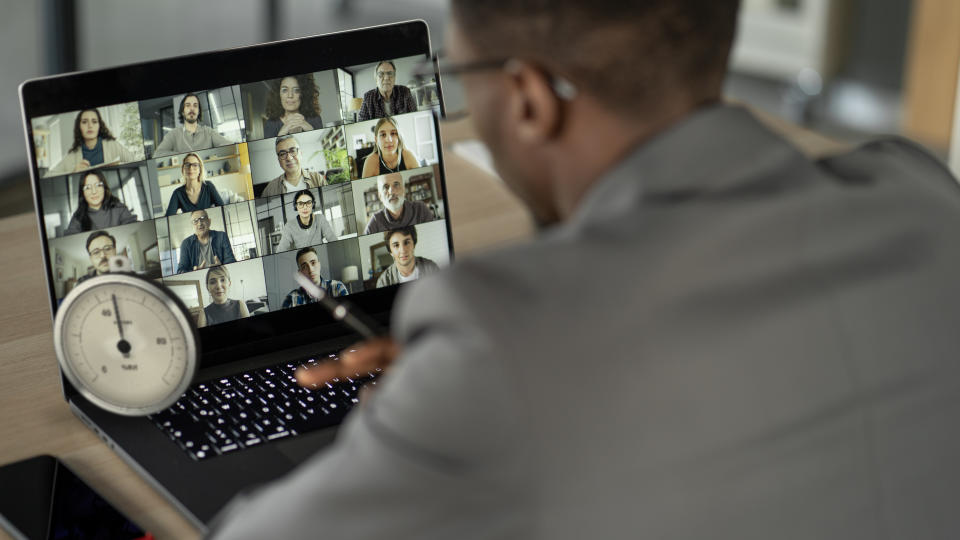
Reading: 48 %
